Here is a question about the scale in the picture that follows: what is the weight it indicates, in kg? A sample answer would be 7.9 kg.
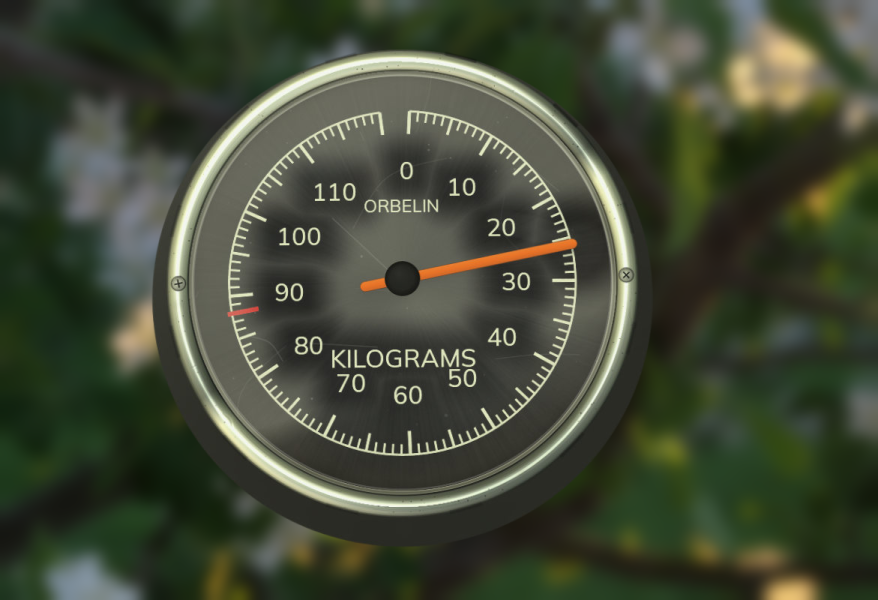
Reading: 26 kg
